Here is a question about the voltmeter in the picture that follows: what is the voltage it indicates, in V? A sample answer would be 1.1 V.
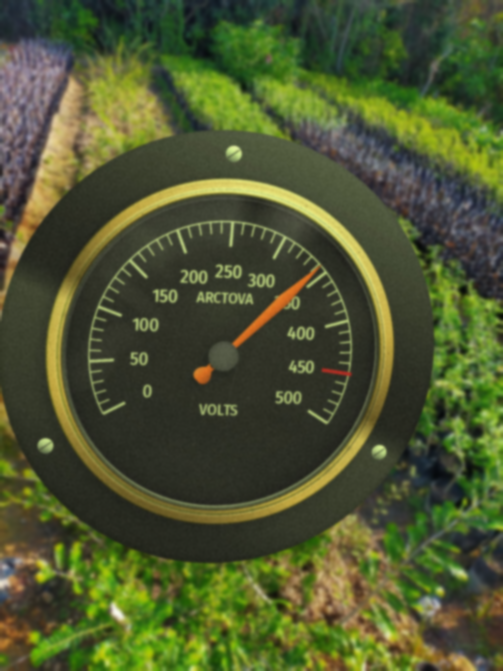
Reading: 340 V
